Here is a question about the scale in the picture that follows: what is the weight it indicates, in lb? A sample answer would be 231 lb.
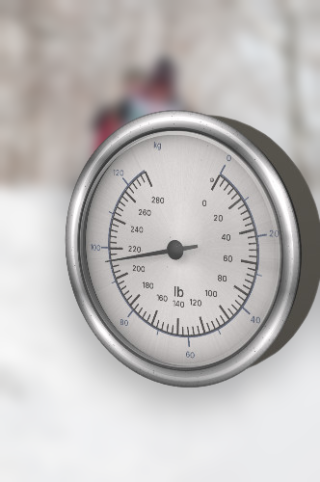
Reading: 212 lb
